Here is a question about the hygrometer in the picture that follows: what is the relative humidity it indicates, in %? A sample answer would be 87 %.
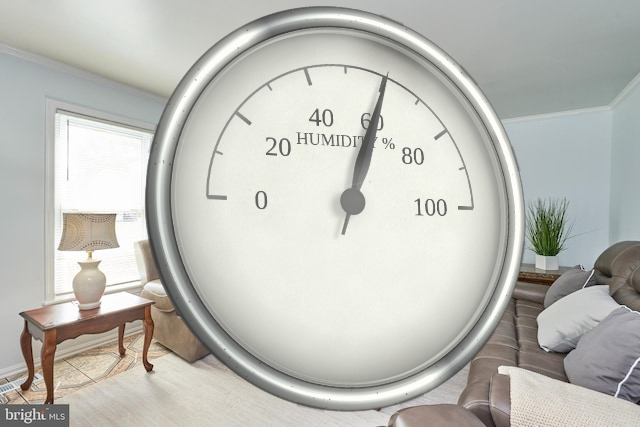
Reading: 60 %
